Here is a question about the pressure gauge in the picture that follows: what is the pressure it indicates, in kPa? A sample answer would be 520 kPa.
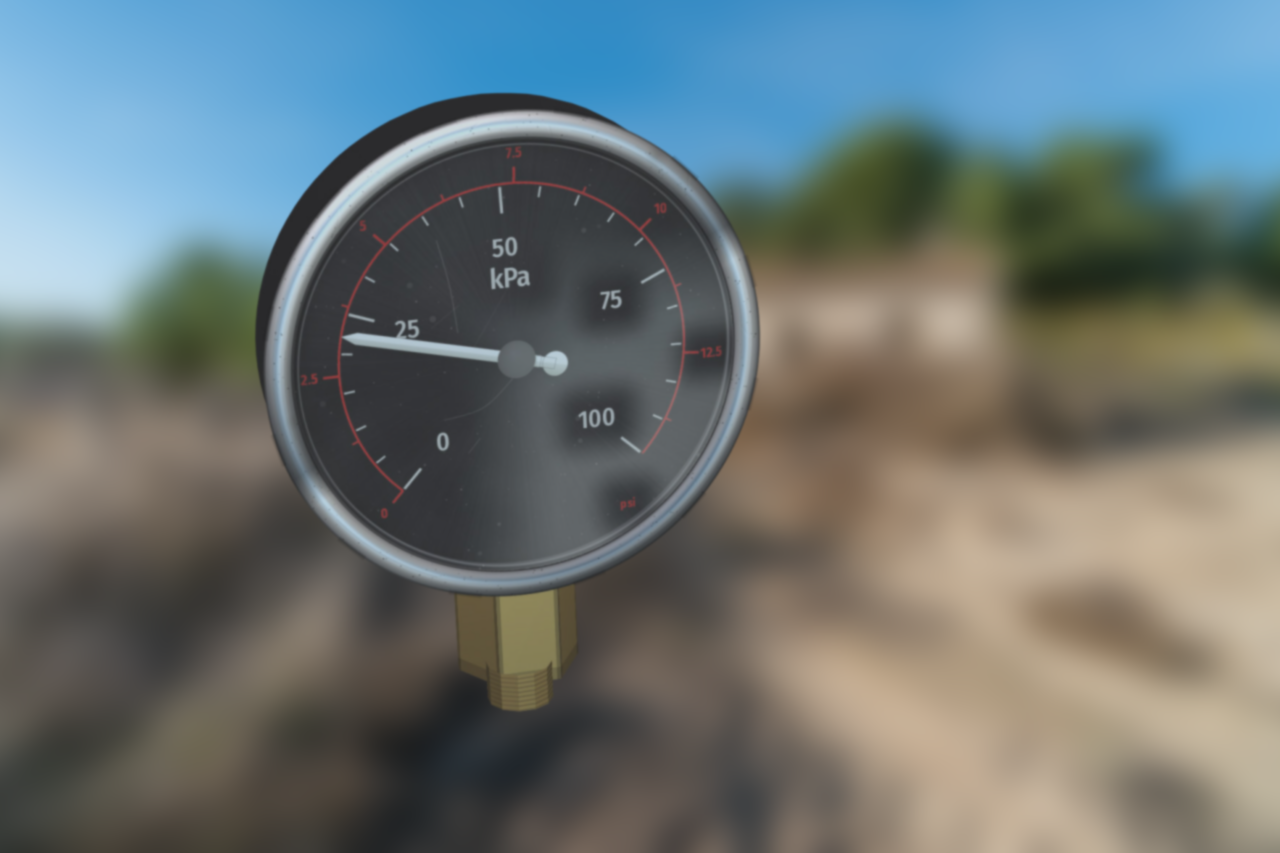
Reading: 22.5 kPa
